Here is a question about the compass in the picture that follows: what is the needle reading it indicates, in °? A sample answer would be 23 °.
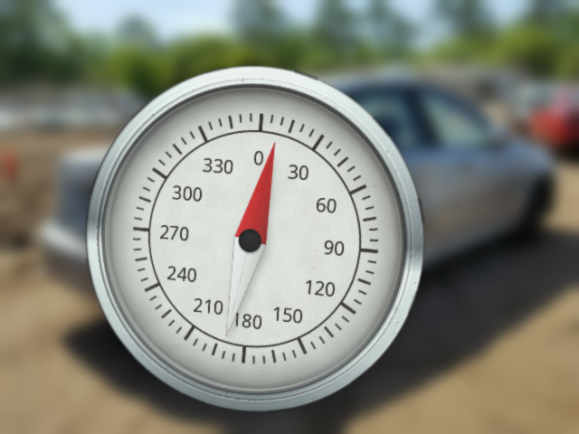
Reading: 10 °
